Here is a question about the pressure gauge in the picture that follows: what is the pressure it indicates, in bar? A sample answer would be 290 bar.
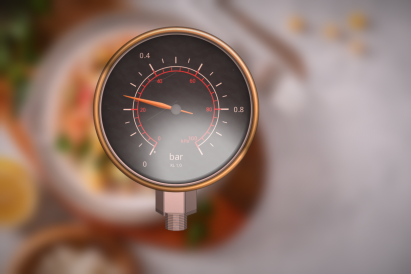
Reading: 0.25 bar
